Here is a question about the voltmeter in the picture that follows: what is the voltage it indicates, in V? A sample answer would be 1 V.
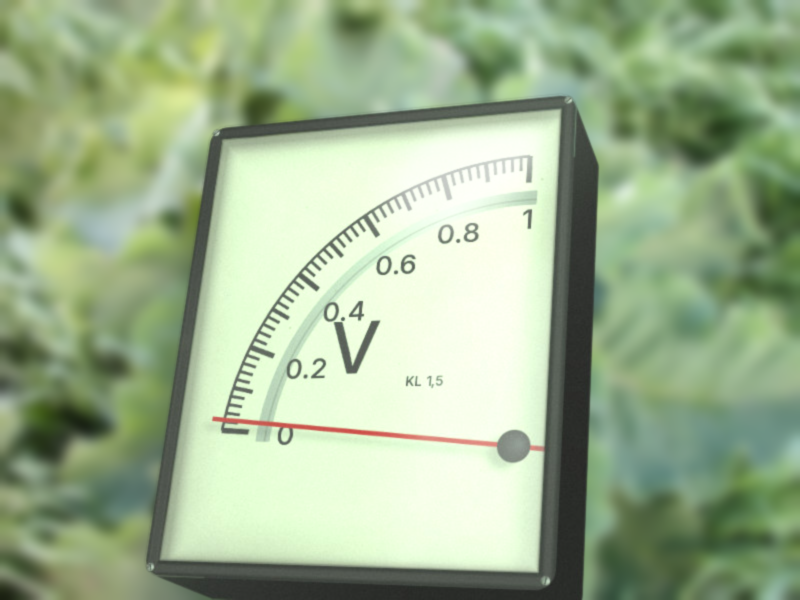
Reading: 0.02 V
